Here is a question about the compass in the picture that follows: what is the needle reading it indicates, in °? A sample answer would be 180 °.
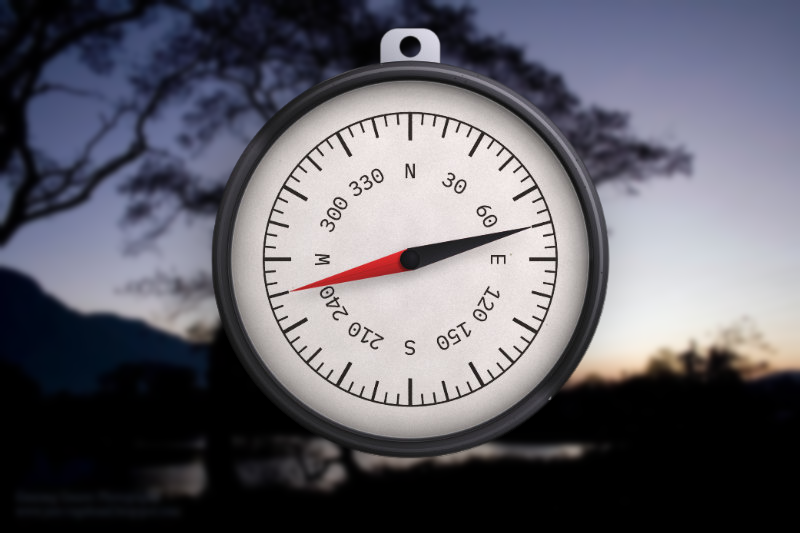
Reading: 255 °
